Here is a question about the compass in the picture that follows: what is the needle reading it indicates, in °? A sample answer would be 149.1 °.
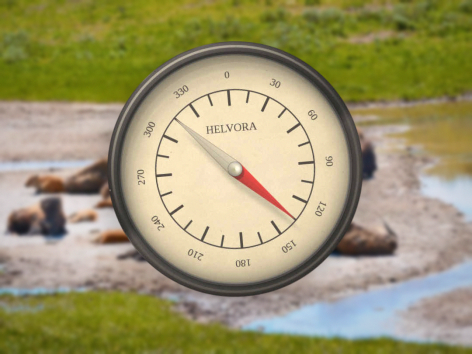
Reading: 135 °
